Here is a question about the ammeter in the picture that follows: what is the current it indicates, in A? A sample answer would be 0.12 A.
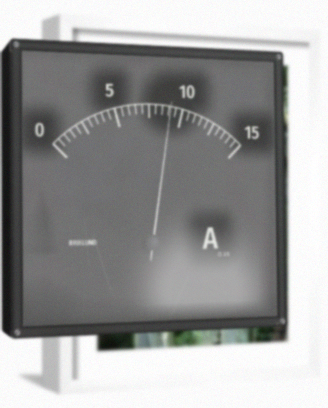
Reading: 9 A
